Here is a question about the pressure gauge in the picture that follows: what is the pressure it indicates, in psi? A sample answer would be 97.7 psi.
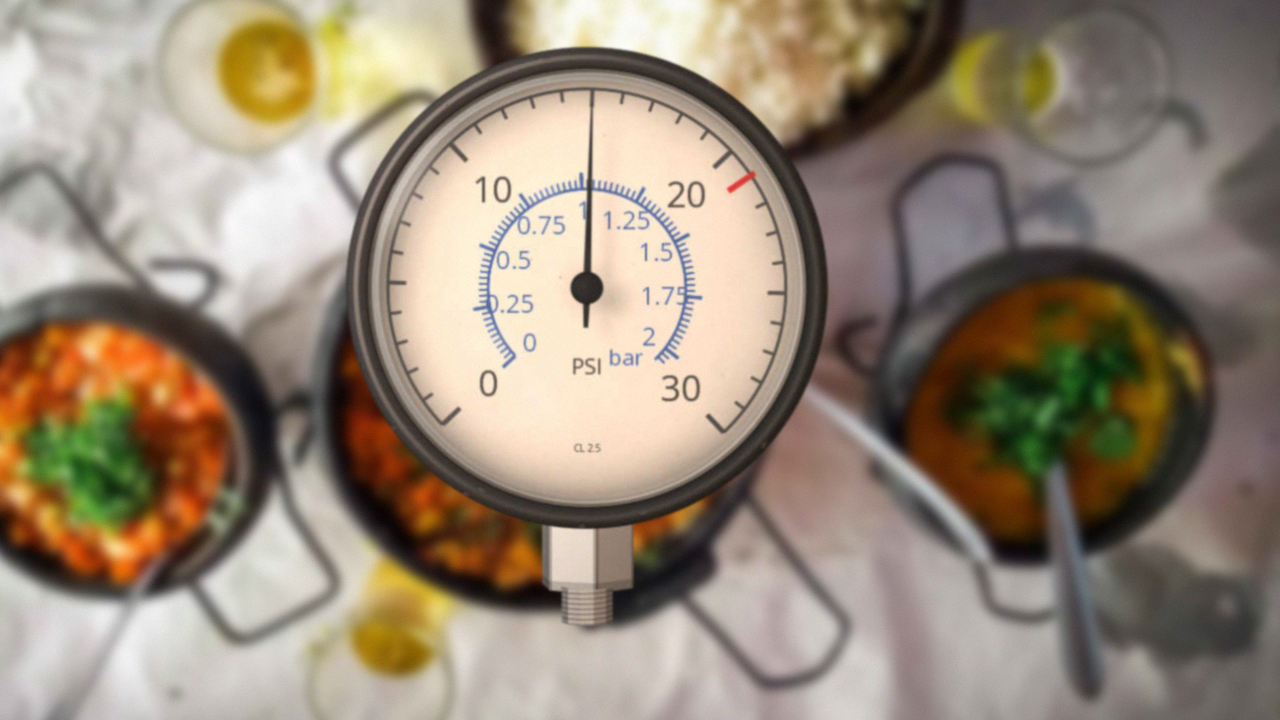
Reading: 15 psi
